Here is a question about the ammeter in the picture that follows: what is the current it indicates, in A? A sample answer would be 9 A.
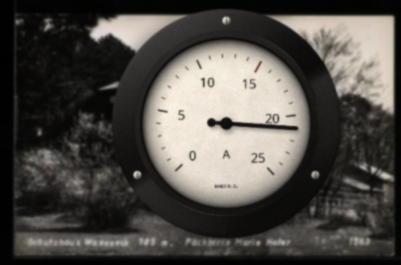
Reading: 21 A
